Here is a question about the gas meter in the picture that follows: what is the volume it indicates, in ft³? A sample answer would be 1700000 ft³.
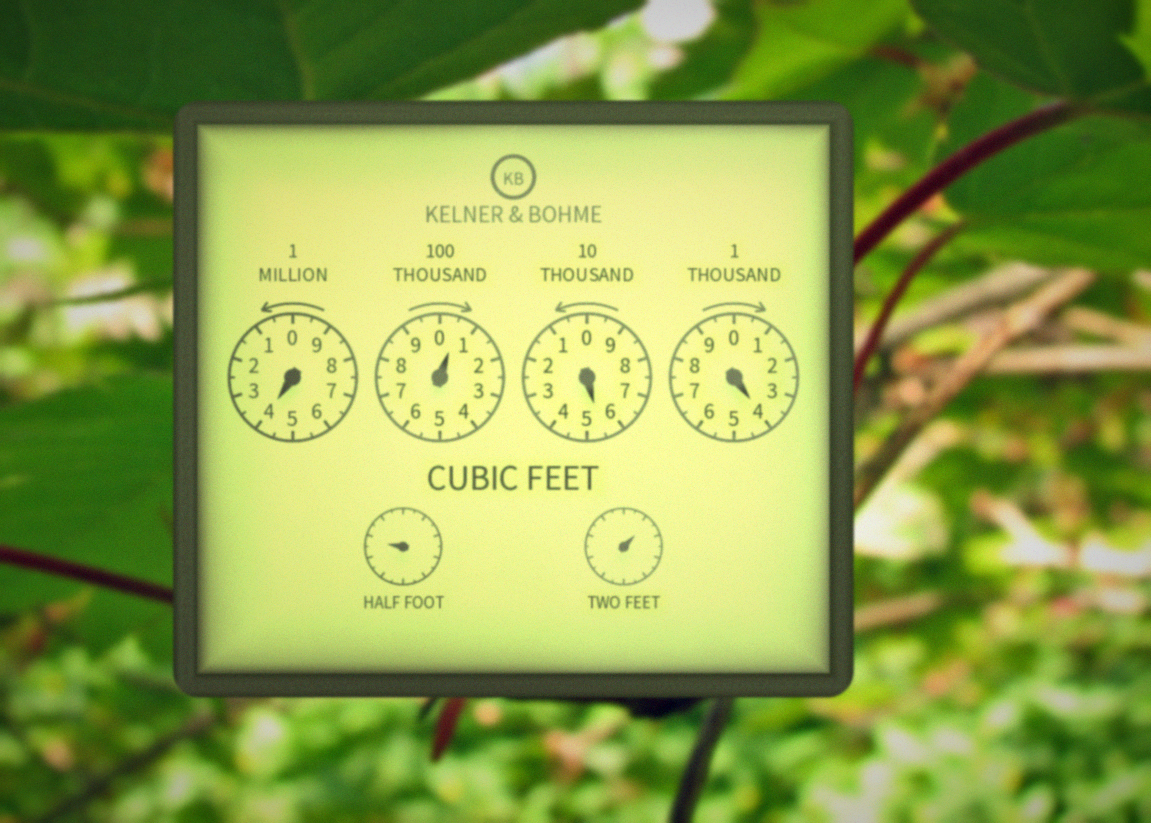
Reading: 405400 ft³
